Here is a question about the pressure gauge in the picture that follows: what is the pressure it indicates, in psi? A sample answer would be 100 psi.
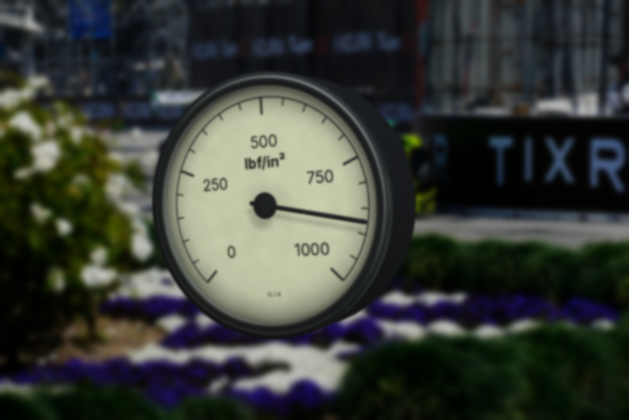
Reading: 875 psi
